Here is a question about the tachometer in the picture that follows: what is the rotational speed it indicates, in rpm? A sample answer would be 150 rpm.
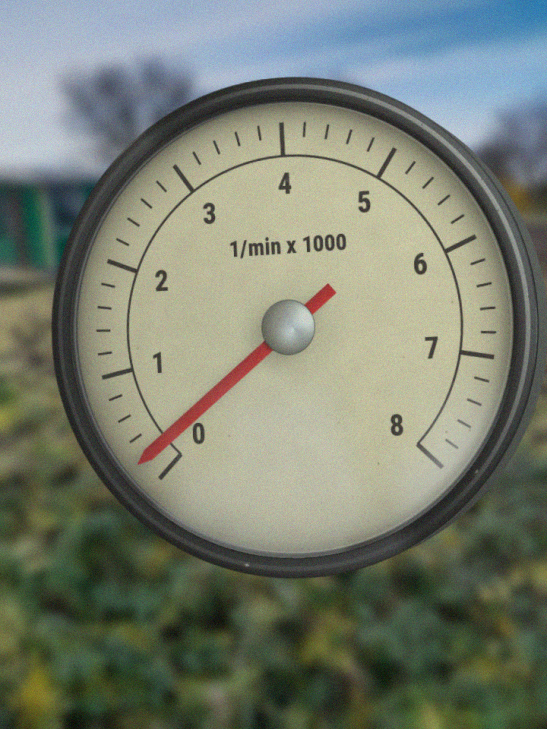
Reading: 200 rpm
